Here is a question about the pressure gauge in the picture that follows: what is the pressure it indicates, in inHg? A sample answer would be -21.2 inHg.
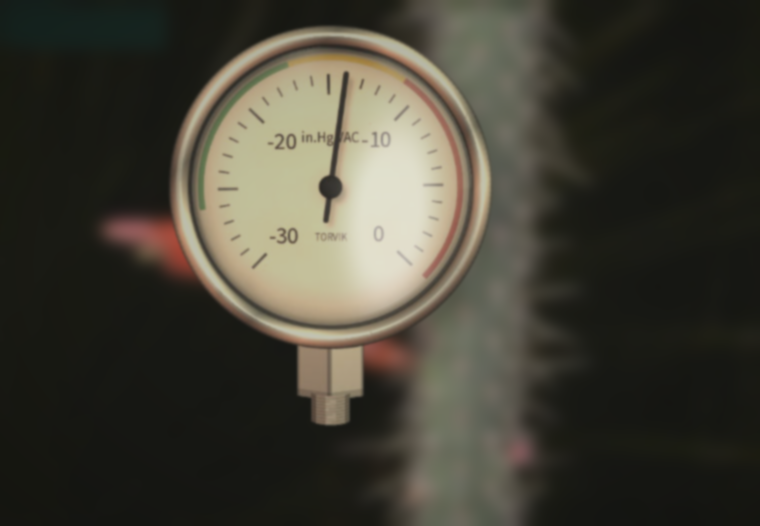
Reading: -14 inHg
